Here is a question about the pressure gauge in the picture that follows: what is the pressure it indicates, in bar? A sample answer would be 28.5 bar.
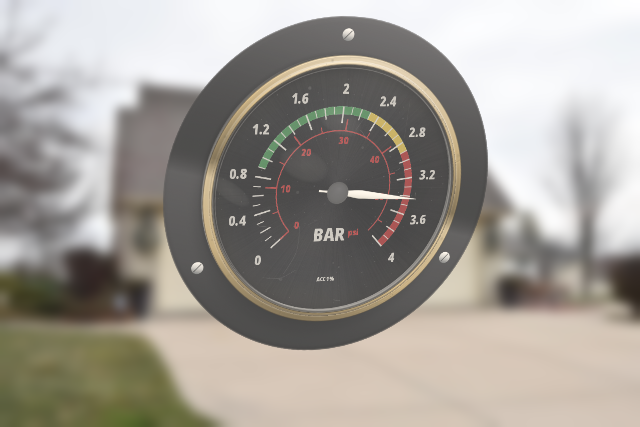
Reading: 3.4 bar
